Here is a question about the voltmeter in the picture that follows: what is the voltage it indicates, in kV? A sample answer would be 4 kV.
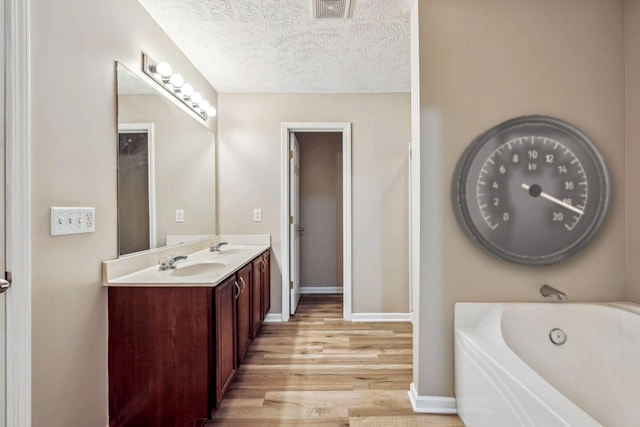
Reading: 18.5 kV
